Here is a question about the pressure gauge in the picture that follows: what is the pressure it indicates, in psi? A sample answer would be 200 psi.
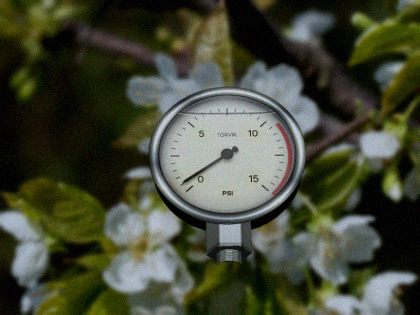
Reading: 0.5 psi
